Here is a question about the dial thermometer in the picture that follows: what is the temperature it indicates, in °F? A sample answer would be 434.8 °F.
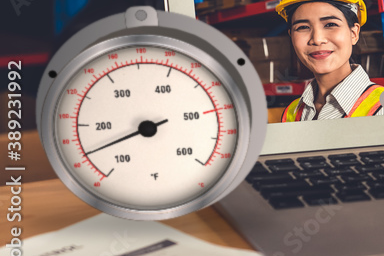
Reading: 150 °F
